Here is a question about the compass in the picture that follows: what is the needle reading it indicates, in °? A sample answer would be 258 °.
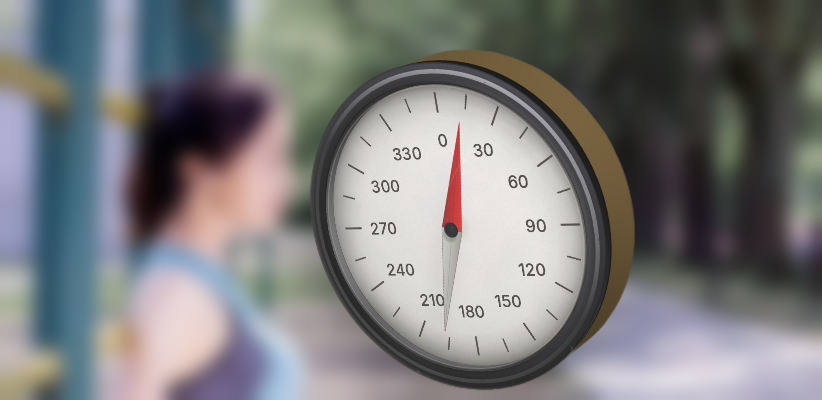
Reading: 15 °
